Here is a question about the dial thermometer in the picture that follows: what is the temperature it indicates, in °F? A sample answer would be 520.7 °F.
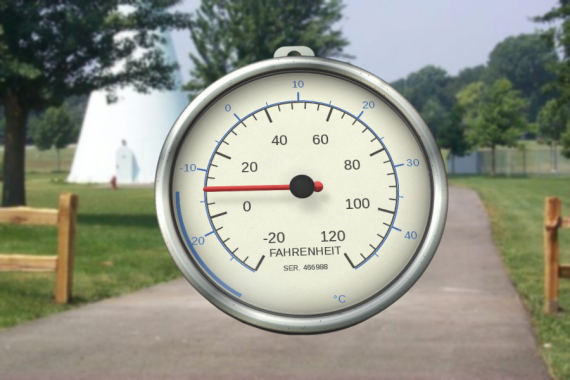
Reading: 8 °F
